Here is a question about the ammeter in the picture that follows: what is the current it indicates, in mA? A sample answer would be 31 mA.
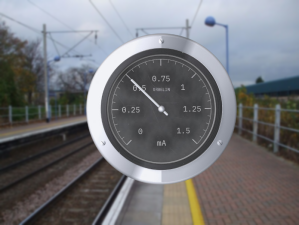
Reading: 0.5 mA
